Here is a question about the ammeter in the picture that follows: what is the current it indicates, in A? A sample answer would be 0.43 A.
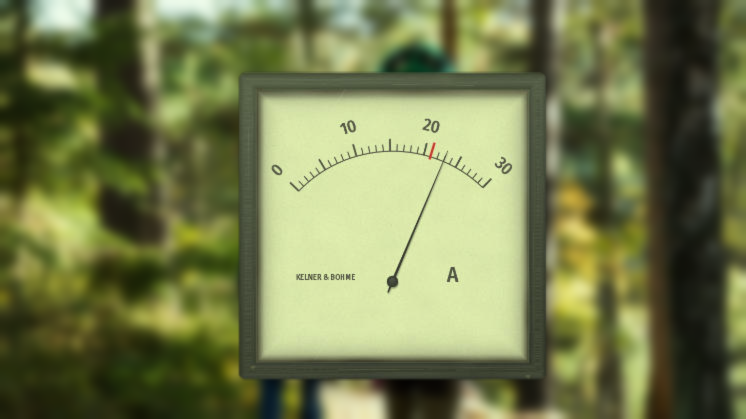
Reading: 23 A
